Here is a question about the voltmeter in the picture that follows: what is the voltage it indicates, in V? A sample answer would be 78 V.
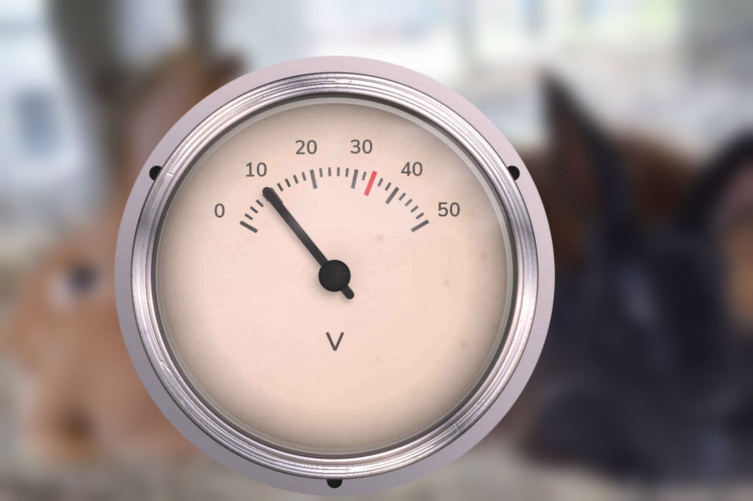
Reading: 9 V
